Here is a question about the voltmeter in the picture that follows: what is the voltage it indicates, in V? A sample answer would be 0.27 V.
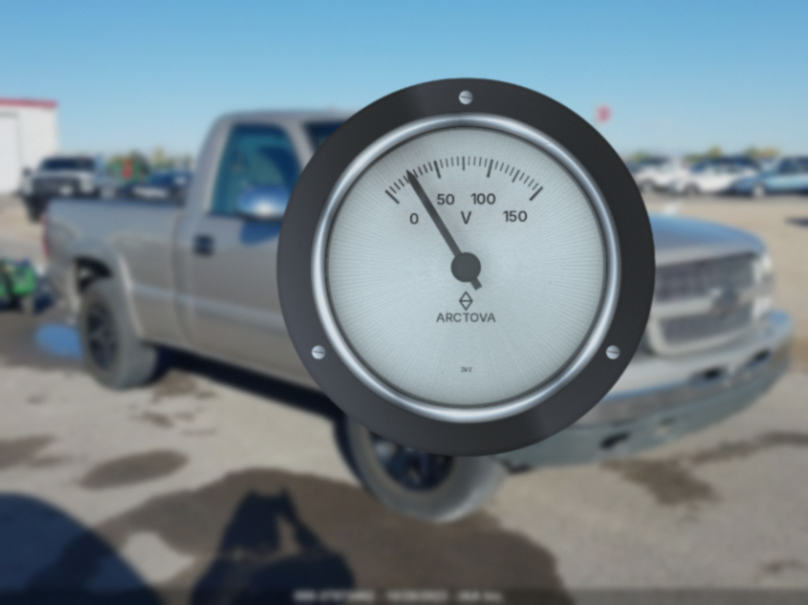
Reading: 25 V
